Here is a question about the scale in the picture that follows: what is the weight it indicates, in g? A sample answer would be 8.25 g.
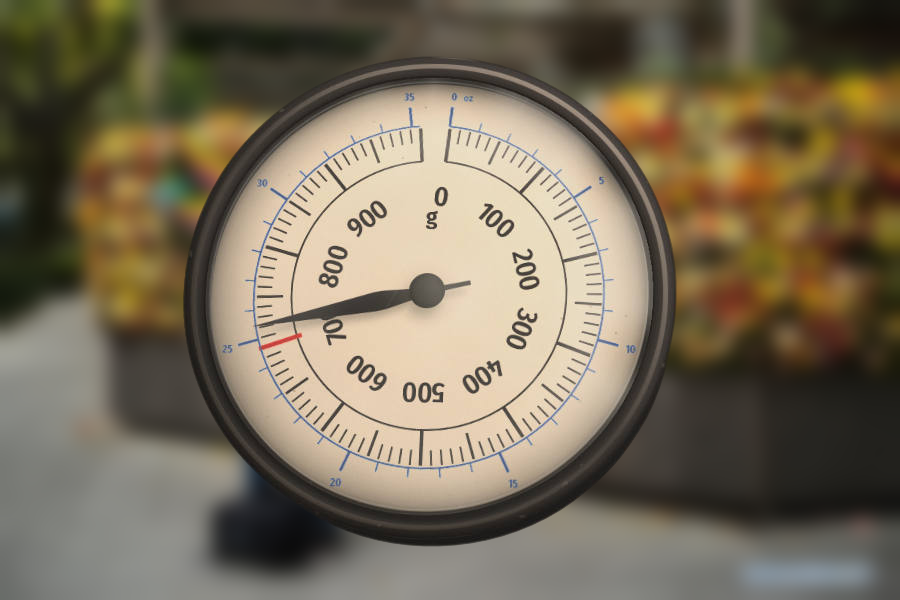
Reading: 720 g
